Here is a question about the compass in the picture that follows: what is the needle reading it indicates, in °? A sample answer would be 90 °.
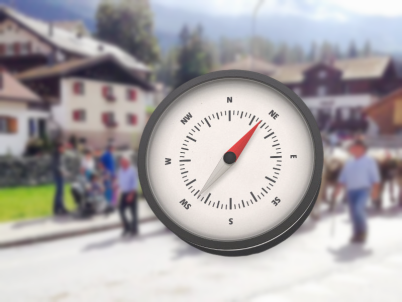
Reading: 40 °
